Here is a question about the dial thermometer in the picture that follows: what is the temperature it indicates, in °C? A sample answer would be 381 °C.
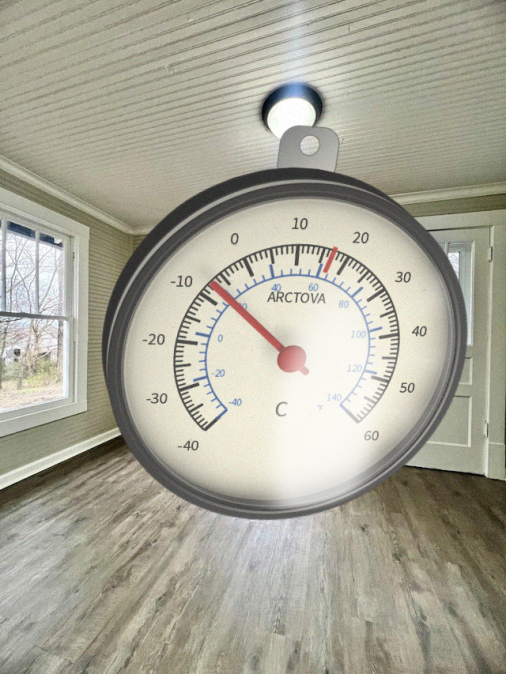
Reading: -7 °C
